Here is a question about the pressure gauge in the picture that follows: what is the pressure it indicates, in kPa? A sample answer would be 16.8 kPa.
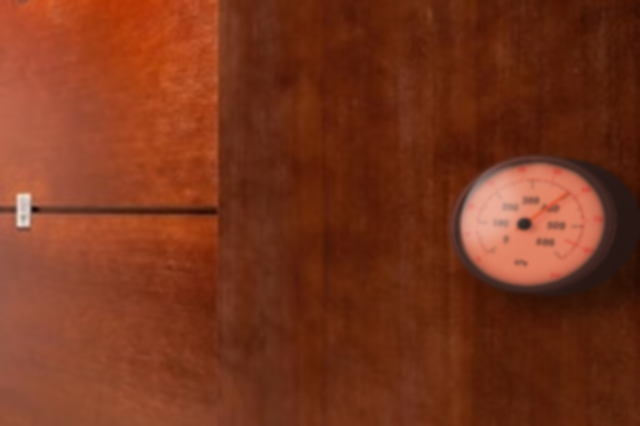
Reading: 400 kPa
